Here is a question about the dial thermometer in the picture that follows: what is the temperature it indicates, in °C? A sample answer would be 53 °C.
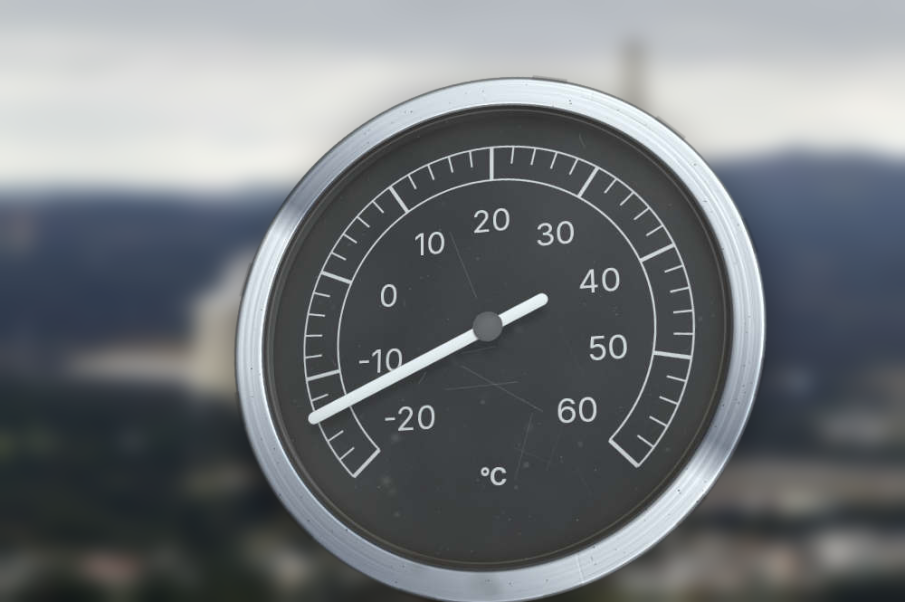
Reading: -14 °C
